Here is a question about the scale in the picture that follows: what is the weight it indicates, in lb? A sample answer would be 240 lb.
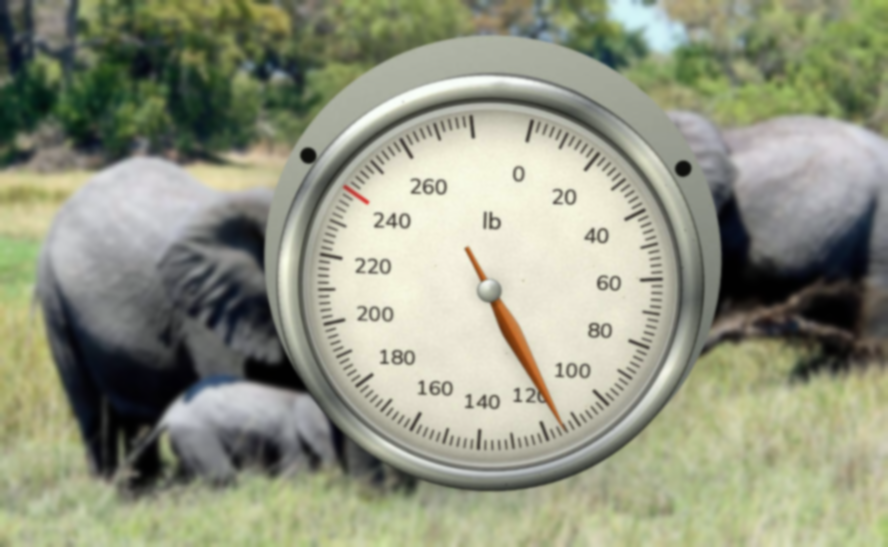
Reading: 114 lb
